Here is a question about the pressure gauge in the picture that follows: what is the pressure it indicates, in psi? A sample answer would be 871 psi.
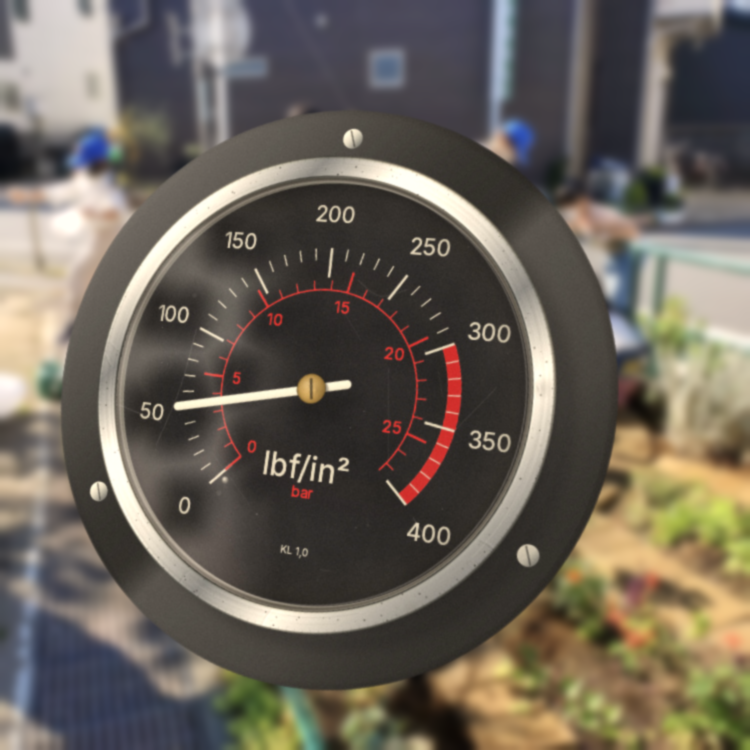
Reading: 50 psi
